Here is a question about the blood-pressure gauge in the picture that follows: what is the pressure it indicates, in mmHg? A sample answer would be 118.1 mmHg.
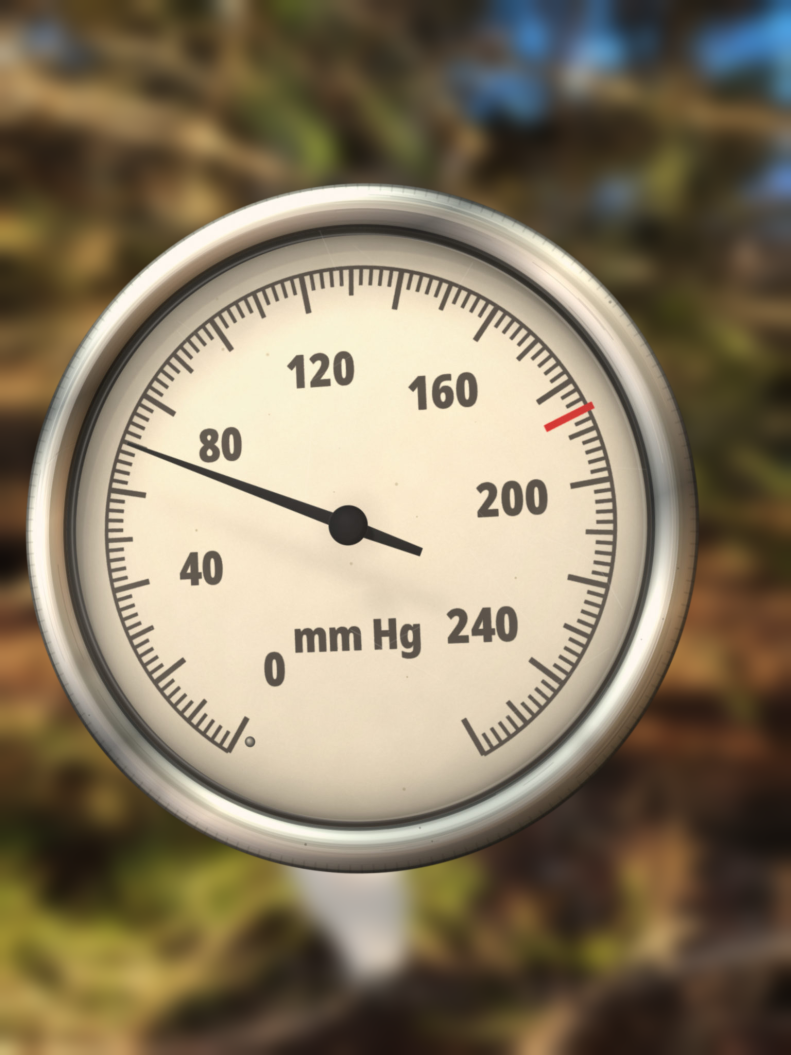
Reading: 70 mmHg
